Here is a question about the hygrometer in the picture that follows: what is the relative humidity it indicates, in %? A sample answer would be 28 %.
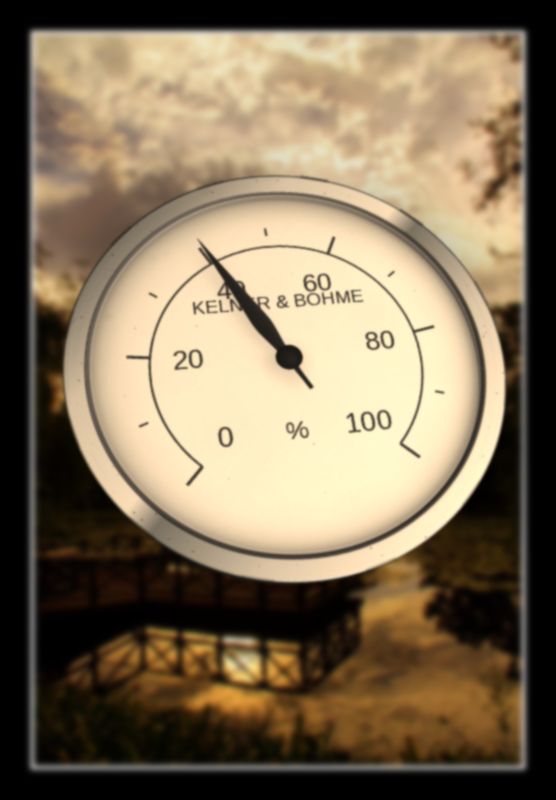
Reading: 40 %
